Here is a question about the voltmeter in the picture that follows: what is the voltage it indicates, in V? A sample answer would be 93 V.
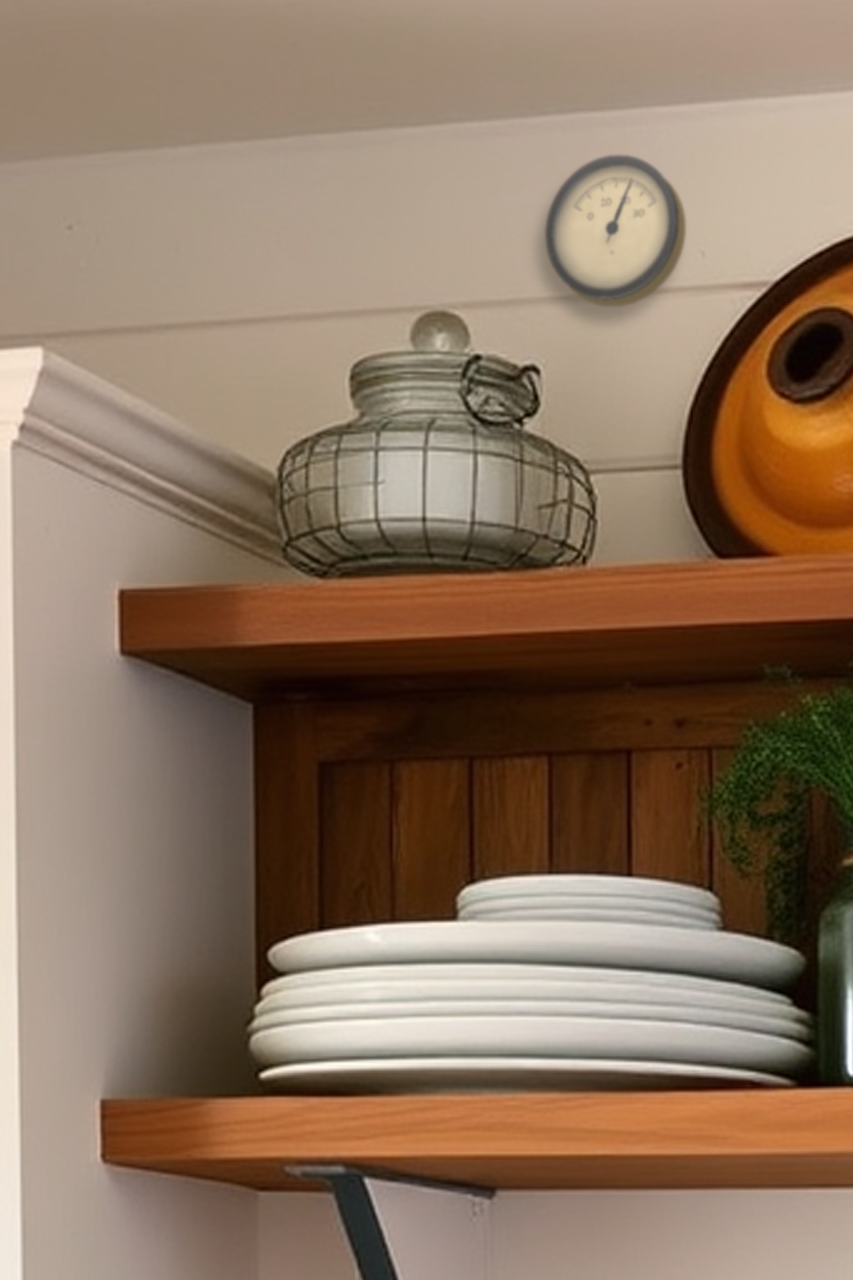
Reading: 20 V
